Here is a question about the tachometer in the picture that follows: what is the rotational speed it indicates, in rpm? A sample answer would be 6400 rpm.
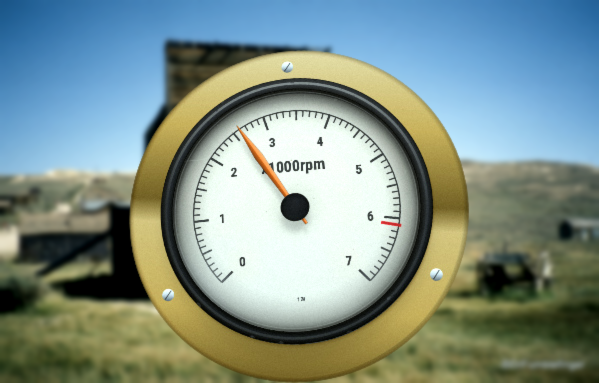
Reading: 2600 rpm
